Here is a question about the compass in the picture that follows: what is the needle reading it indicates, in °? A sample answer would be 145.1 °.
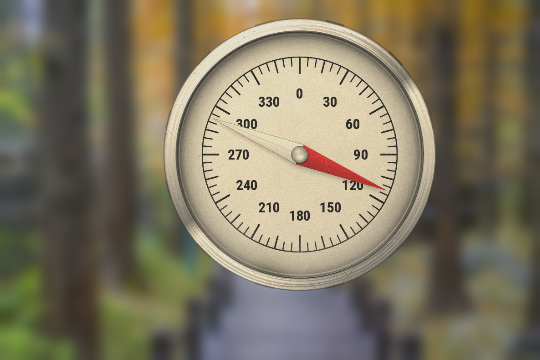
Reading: 112.5 °
